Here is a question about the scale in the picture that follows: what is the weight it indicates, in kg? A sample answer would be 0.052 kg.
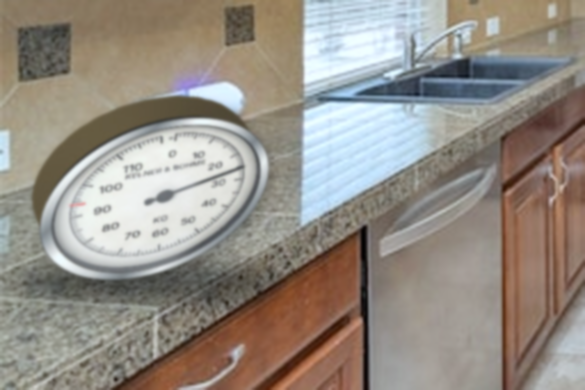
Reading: 25 kg
